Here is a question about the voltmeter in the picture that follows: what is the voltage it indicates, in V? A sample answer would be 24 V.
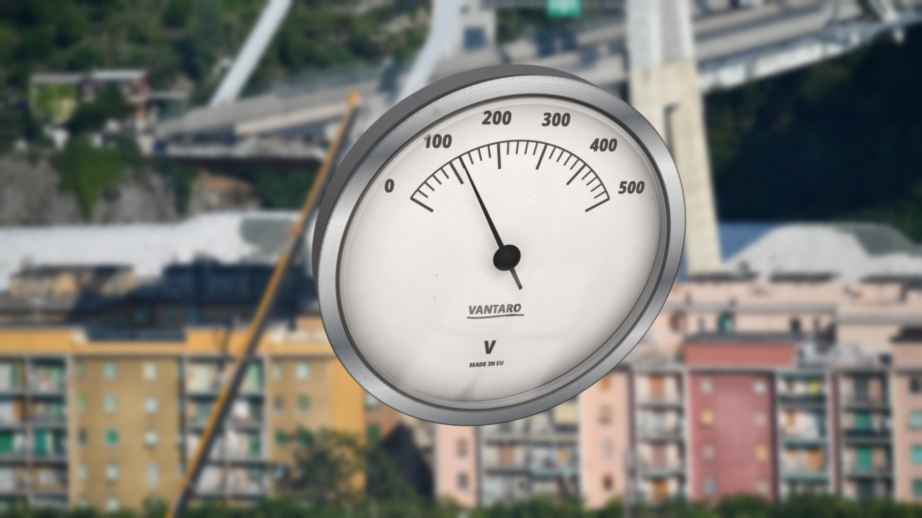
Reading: 120 V
